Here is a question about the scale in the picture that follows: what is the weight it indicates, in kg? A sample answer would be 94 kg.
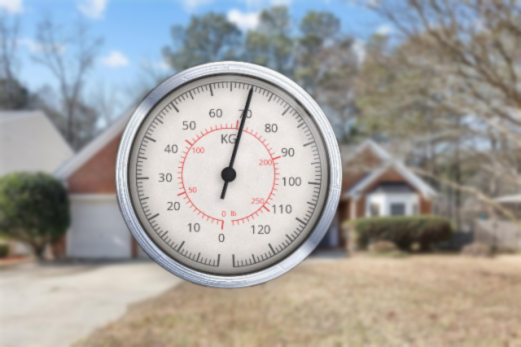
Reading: 70 kg
